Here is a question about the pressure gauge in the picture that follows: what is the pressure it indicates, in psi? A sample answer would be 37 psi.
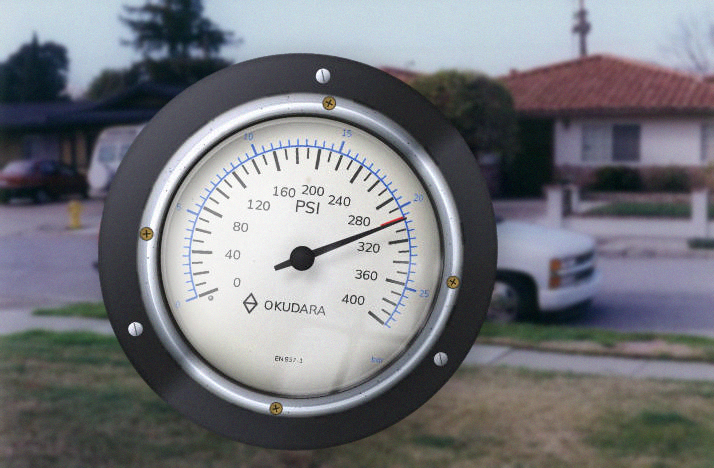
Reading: 300 psi
